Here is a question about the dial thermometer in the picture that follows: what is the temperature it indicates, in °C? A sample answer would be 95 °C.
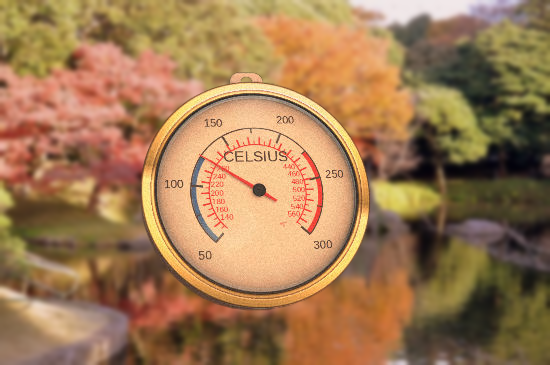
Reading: 125 °C
